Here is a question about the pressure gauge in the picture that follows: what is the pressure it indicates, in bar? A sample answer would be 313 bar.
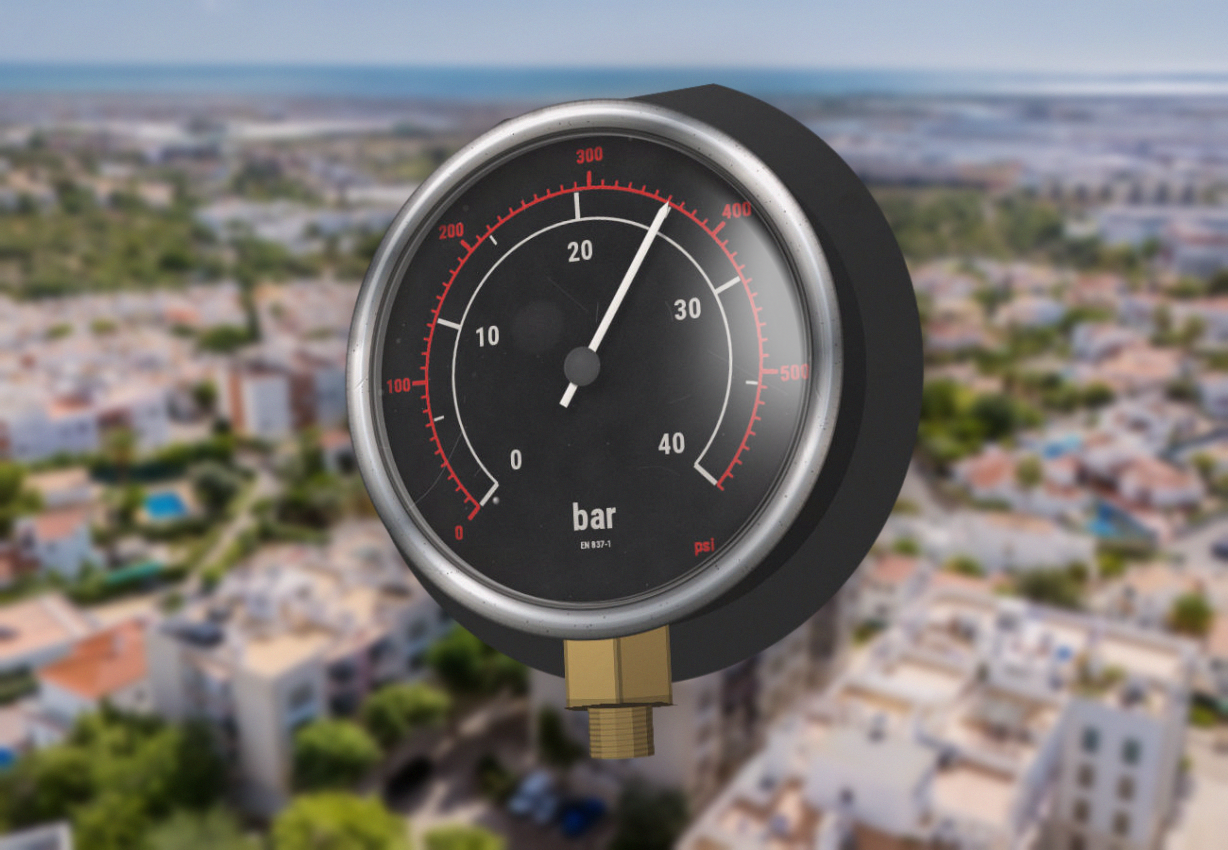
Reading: 25 bar
